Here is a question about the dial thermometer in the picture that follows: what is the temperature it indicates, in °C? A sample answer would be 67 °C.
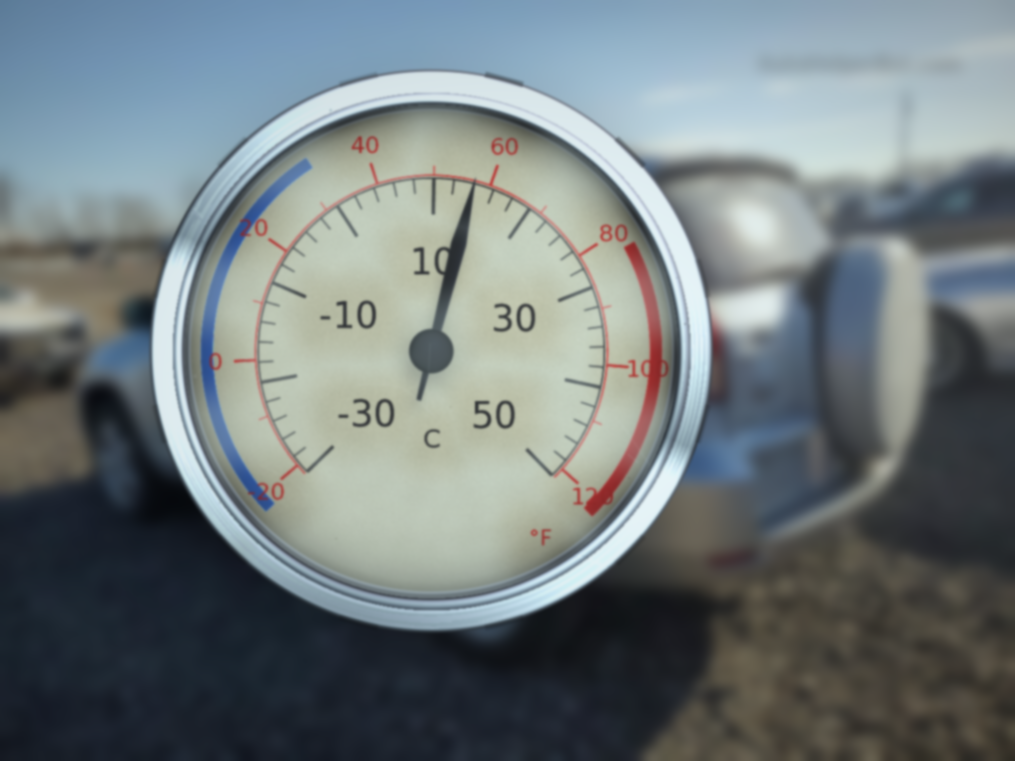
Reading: 14 °C
